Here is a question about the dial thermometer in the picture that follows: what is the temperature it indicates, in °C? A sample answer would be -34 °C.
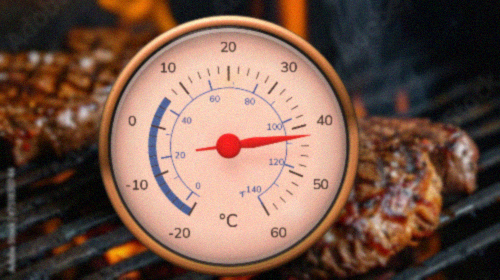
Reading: 42 °C
